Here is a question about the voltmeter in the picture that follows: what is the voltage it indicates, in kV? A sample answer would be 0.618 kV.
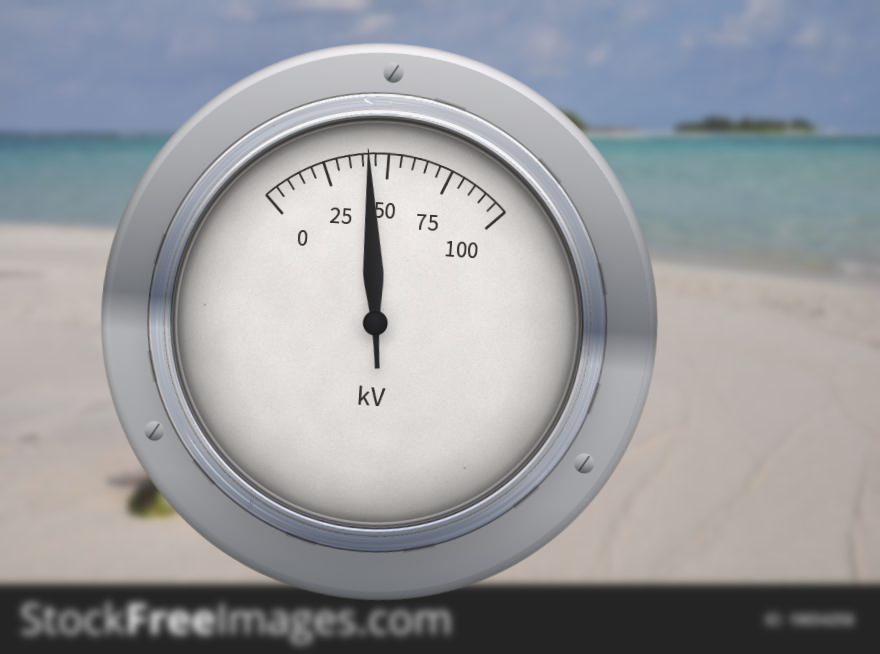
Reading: 42.5 kV
